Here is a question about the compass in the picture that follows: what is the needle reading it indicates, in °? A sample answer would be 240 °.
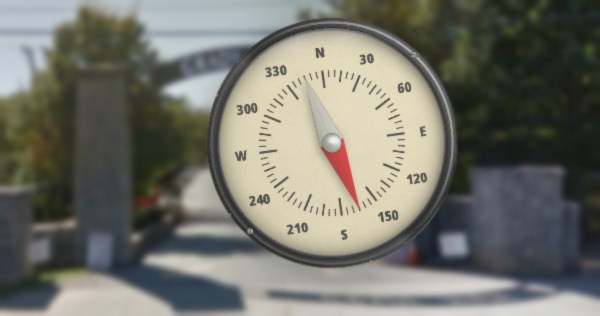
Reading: 165 °
